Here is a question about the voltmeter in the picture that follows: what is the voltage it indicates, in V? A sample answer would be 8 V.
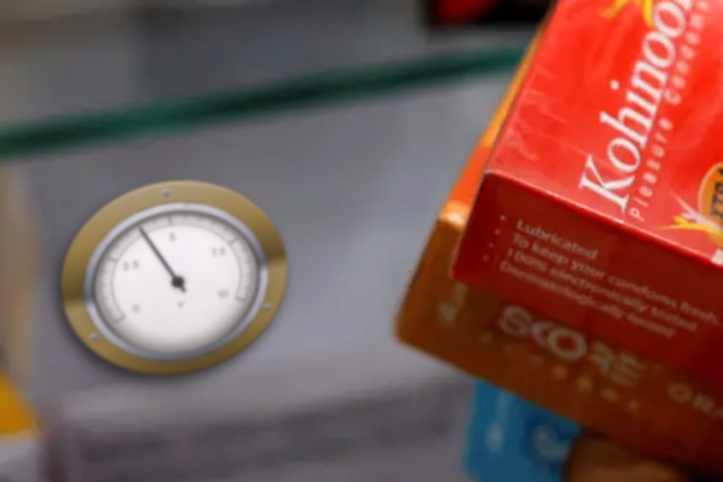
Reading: 4 V
